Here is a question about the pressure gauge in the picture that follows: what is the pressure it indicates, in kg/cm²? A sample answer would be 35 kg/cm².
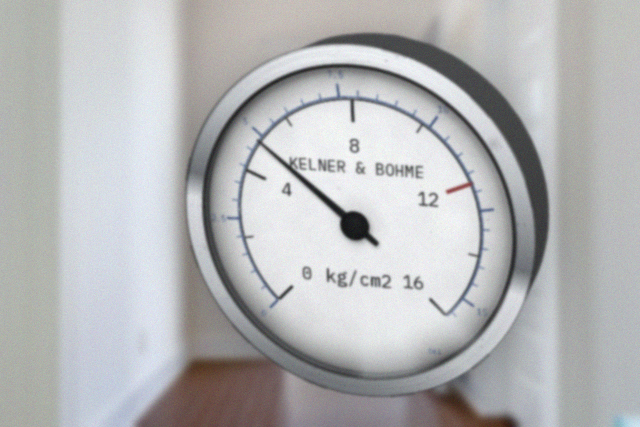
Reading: 5 kg/cm²
